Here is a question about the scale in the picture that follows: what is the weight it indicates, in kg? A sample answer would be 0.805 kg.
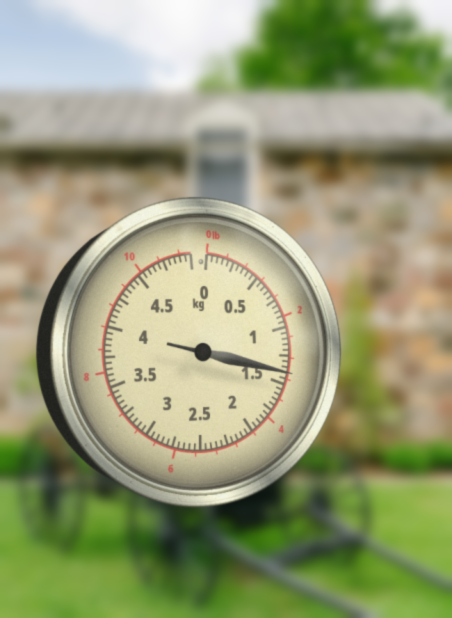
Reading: 1.4 kg
